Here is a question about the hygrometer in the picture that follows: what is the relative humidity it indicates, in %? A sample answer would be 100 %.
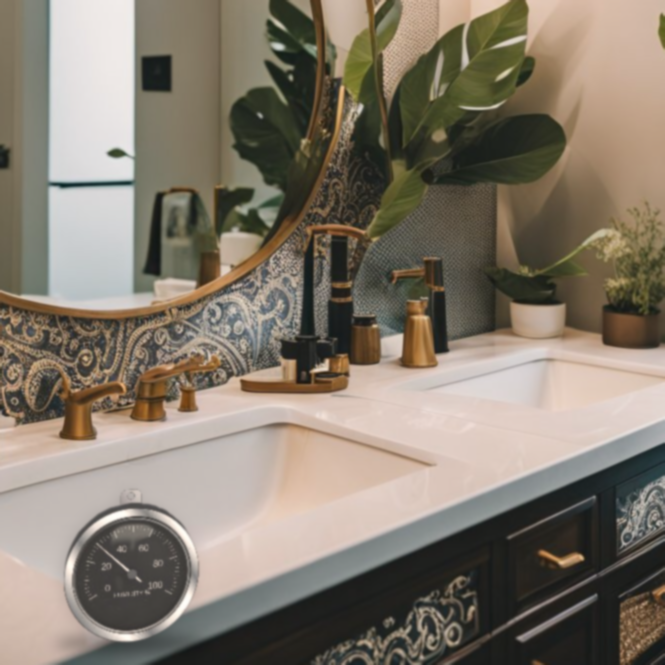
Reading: 30 %
